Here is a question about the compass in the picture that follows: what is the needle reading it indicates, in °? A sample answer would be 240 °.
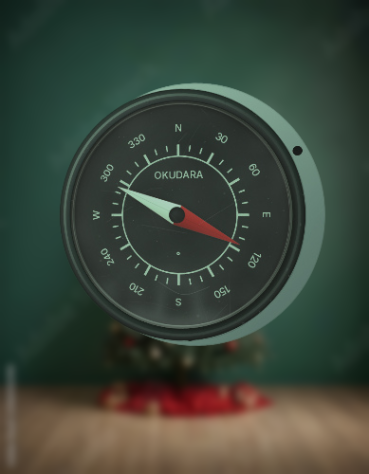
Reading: 115 °
